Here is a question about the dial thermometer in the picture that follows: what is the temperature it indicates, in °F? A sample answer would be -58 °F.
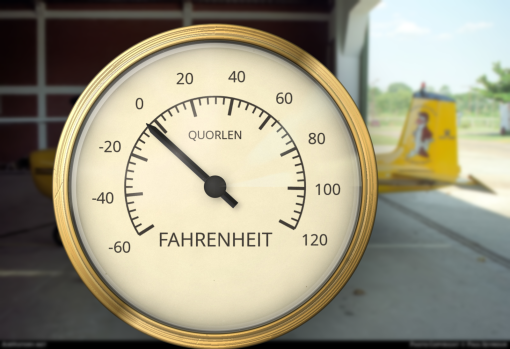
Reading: -4 °F
